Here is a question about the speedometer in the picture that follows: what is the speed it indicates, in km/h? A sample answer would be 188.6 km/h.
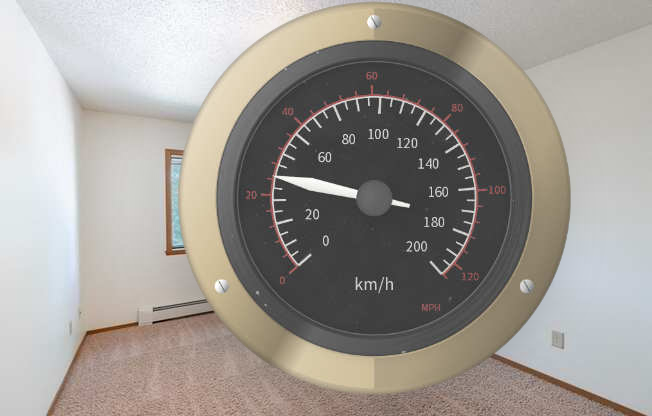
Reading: 40 km/h
